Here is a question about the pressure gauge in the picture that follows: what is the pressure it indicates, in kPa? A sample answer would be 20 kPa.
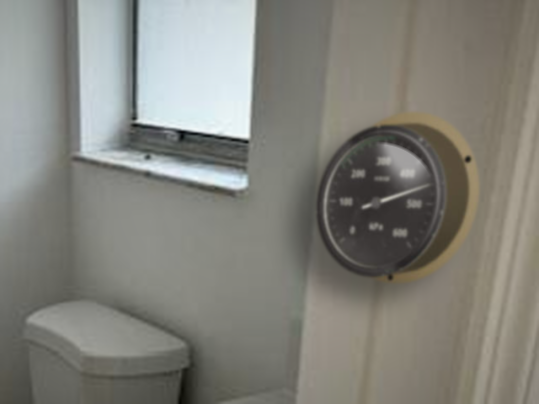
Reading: 460 kPa
